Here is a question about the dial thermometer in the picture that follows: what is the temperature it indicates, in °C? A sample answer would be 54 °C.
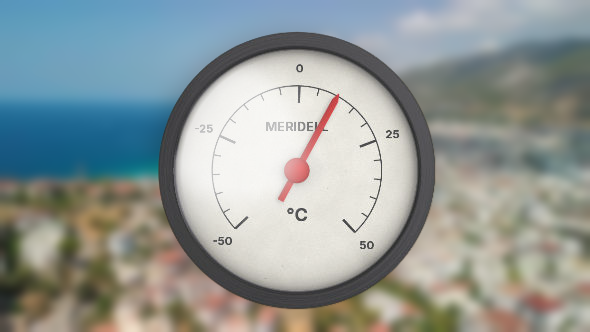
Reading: 10 °C
